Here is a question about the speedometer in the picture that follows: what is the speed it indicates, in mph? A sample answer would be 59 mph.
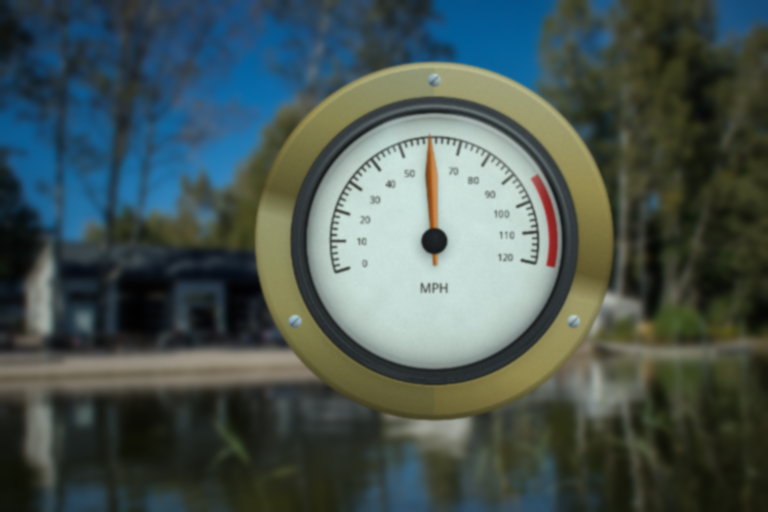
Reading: 60 mph
